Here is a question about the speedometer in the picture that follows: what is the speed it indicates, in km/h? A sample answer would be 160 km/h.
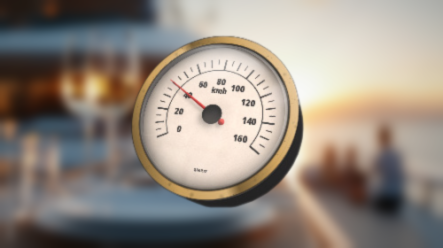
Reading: 40 km/h
